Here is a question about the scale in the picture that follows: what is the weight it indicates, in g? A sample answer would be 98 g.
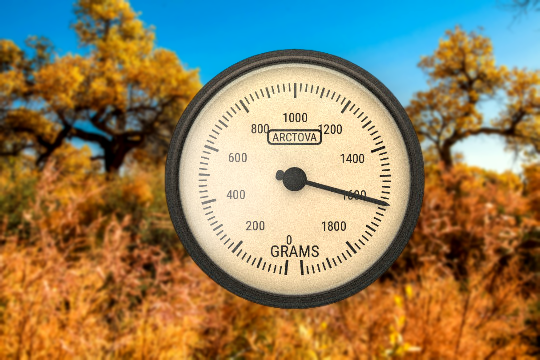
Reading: 1600 g
